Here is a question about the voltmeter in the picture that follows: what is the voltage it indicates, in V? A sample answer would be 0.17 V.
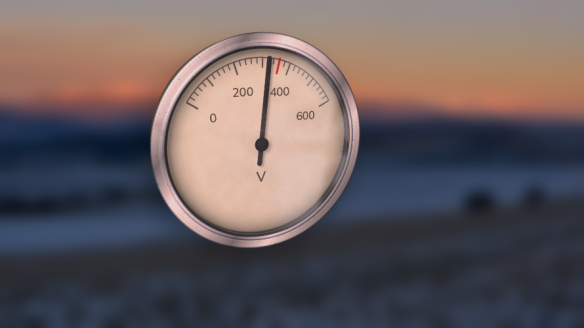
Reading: 320 V
